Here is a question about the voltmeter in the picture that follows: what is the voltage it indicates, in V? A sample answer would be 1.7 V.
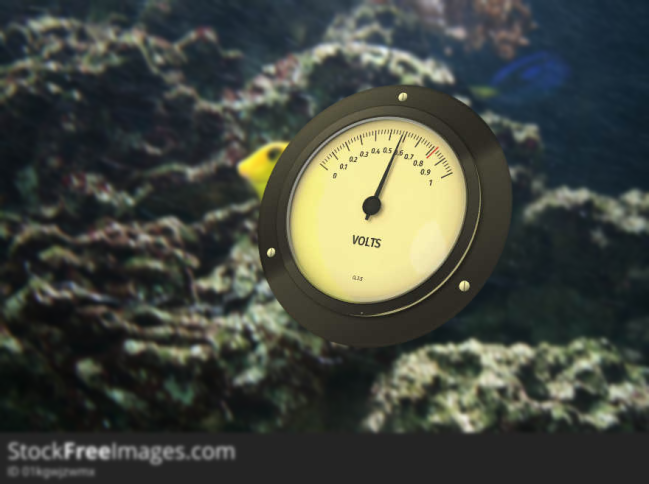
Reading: 0.6 V
